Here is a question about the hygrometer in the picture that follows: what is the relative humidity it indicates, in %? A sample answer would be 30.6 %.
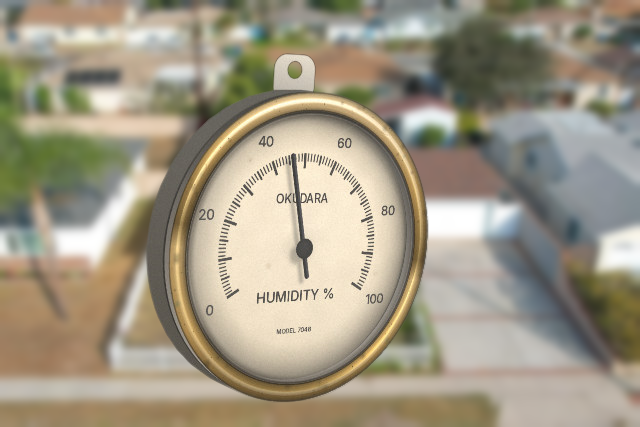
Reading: 45 %
